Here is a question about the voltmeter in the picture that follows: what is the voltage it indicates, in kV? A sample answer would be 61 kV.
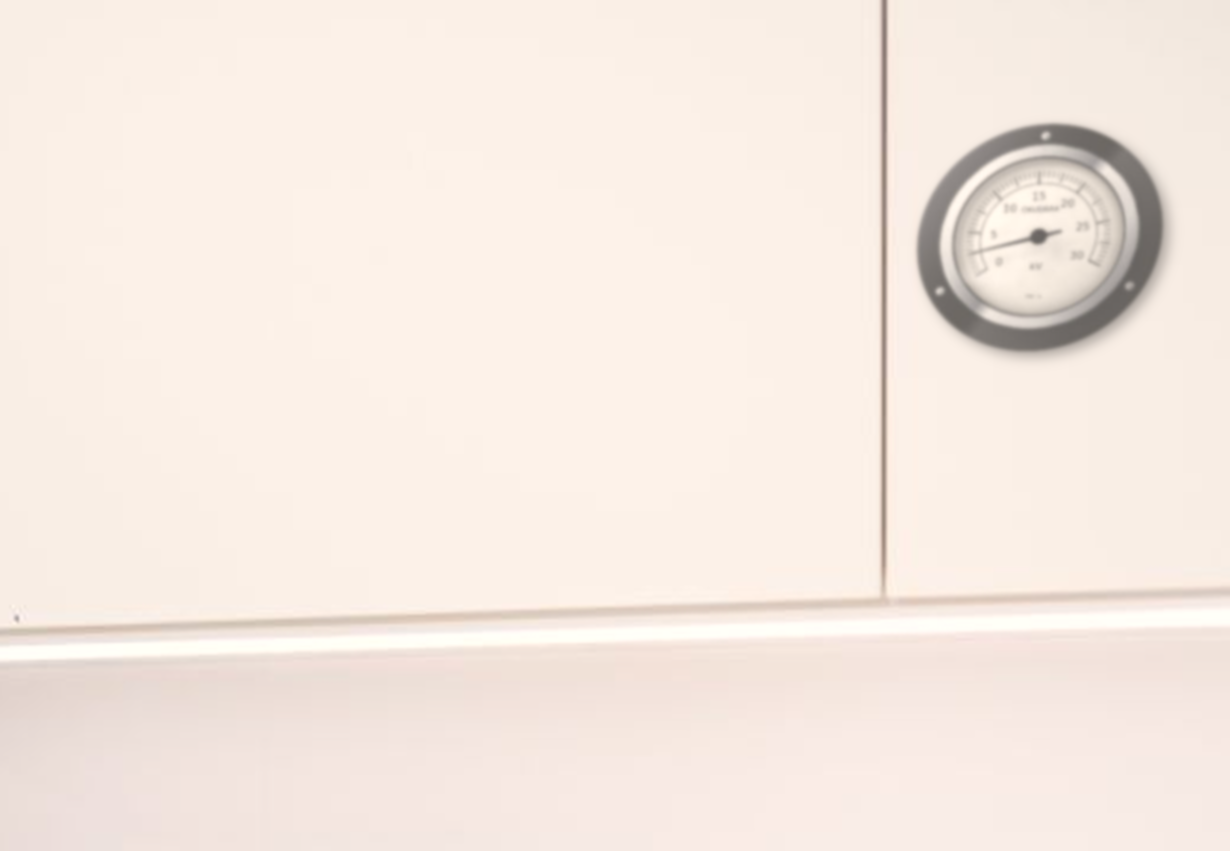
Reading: 2.5 kV
